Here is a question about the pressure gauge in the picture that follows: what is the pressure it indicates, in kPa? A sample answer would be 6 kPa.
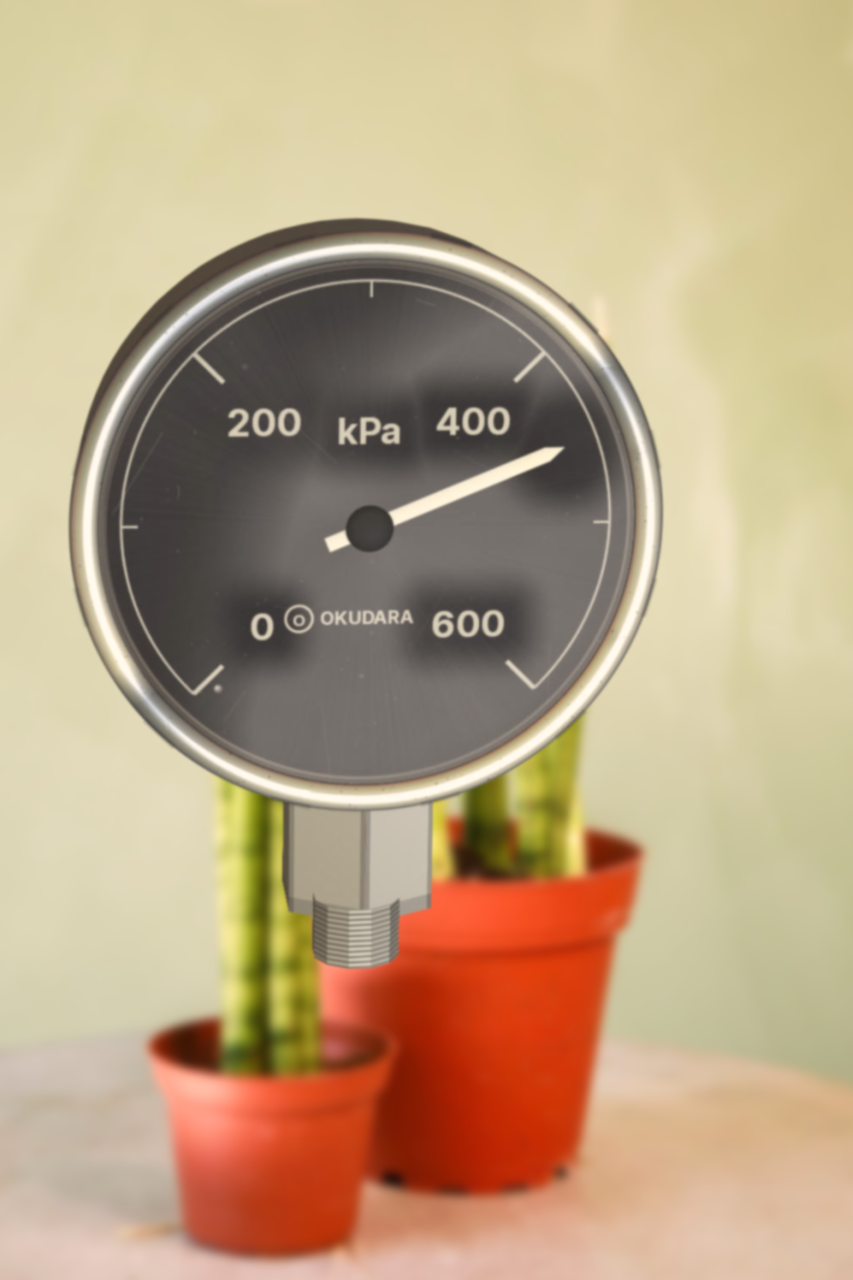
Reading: 450 kPa
